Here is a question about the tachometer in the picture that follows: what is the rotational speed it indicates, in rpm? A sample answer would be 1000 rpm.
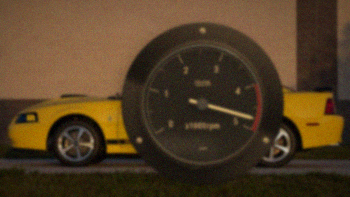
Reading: 4750 rpm
